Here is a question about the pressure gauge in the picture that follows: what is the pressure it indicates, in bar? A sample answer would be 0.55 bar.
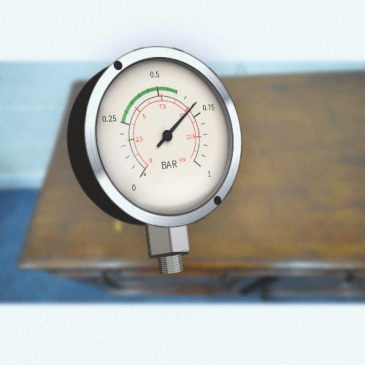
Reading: 0.7 bar
